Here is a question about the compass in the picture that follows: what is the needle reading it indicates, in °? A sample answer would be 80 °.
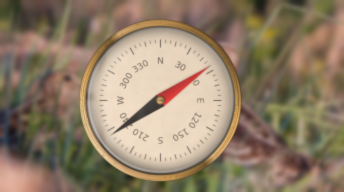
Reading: 55 °
